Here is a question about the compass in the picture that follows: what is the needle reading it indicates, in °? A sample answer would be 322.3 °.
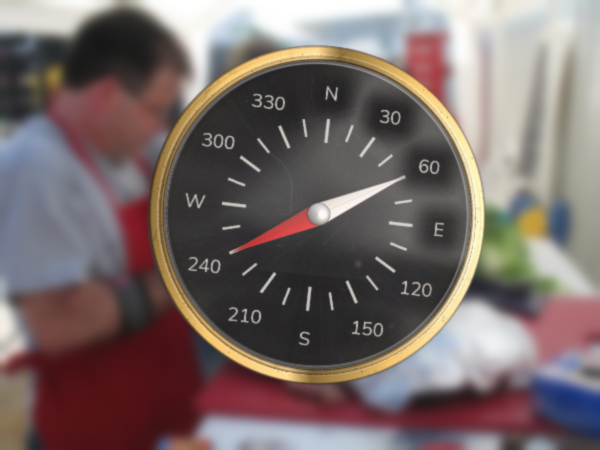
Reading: 240 °
